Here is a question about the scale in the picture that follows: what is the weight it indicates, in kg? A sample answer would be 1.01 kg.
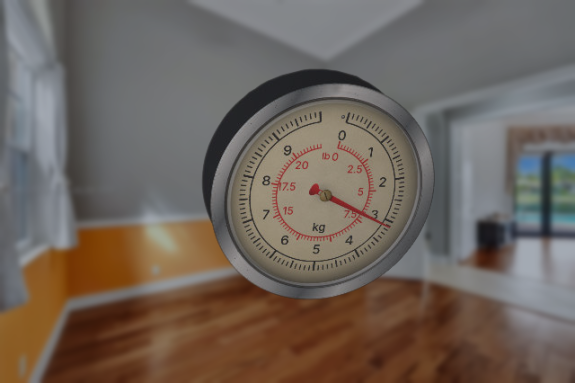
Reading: 3.1 kg
